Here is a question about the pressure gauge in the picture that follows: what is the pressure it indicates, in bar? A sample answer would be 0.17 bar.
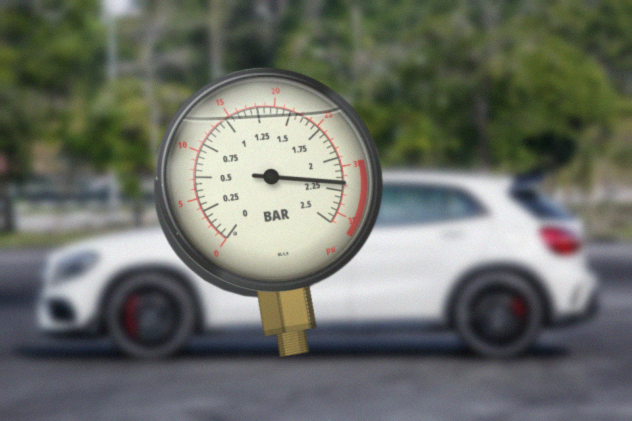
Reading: 2.2 bar
